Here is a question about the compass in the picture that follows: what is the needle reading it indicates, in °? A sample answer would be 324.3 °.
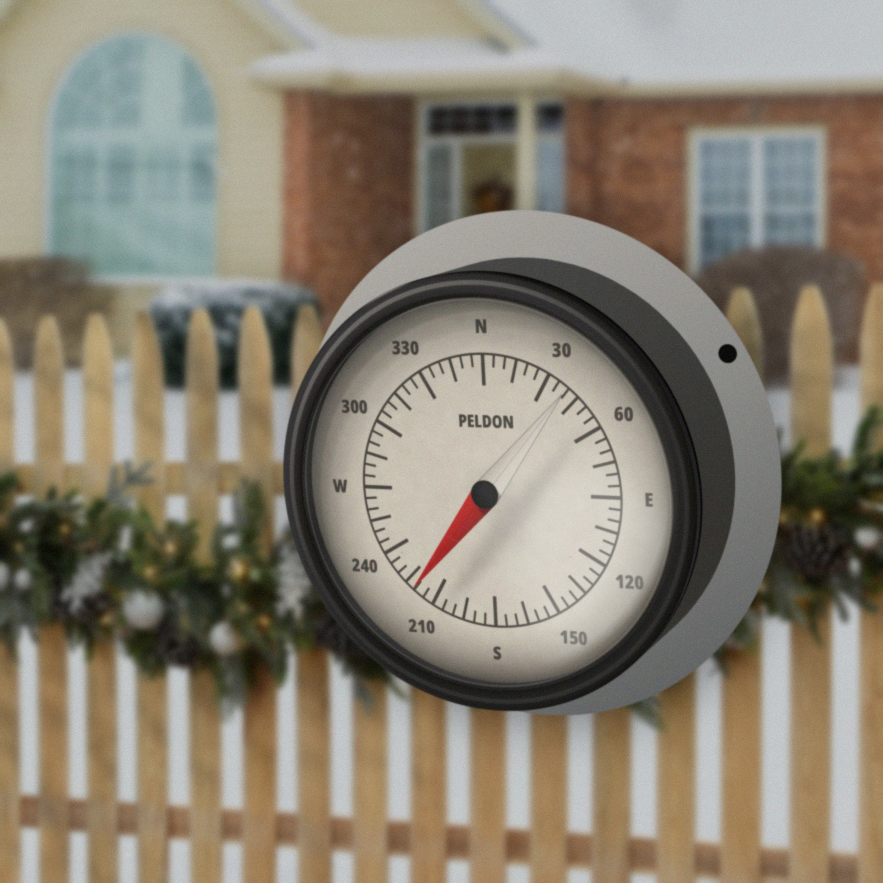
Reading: 220 °
